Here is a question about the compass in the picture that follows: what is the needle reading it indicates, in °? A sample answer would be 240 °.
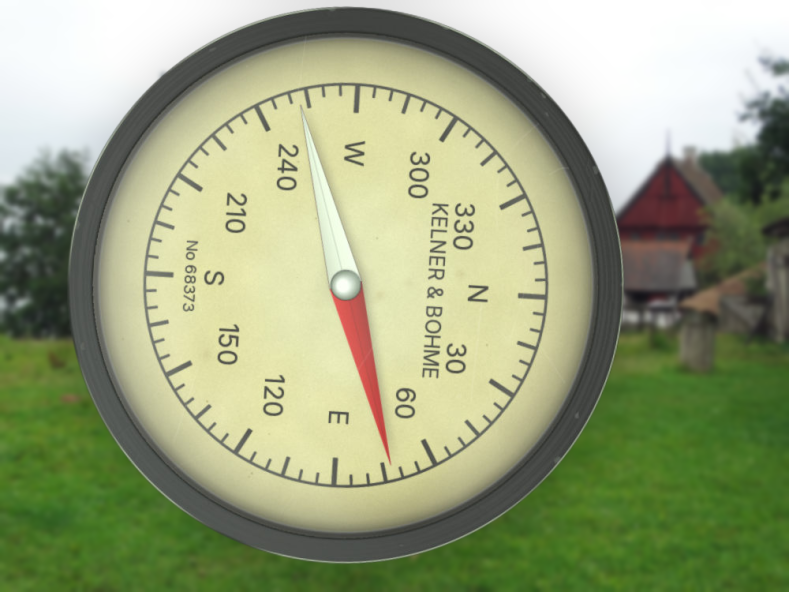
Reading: 72.5 °
